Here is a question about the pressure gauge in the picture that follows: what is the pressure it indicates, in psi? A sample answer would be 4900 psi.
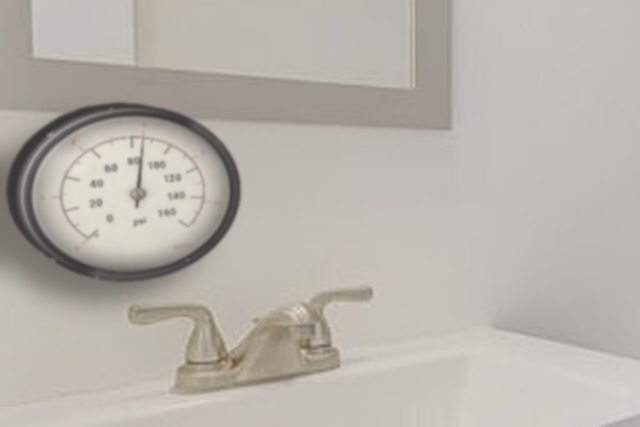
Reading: 85 psi
